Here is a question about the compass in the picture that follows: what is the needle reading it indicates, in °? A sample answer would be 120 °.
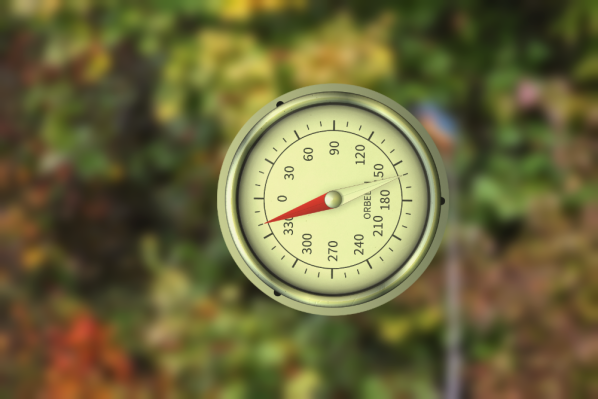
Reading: 340 °
